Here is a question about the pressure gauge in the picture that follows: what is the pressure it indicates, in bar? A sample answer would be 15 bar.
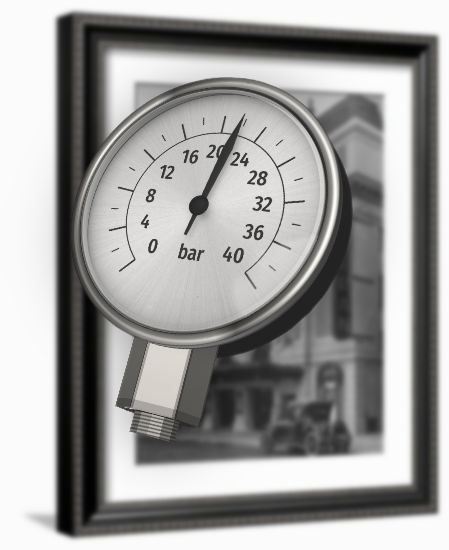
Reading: 22 bar
